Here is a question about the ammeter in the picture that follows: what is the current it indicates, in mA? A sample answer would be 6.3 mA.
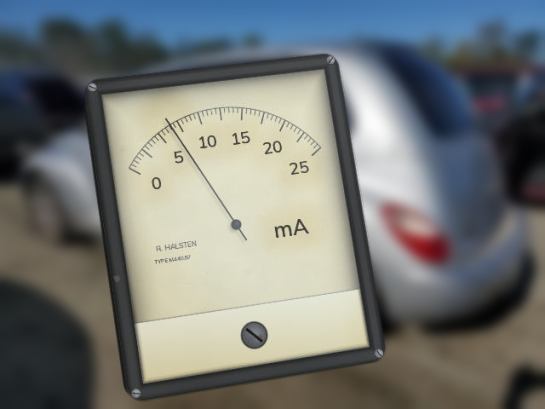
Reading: 6.5 mA
